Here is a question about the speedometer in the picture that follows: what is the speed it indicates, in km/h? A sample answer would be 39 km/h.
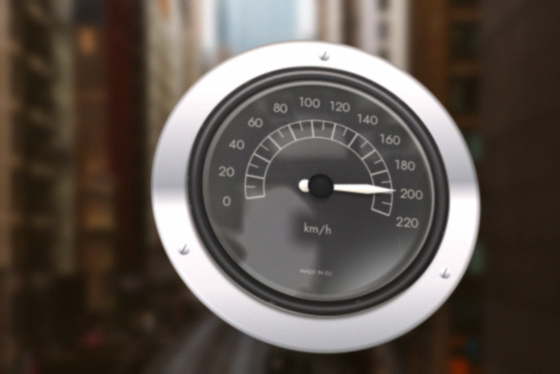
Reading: 200 km/h
